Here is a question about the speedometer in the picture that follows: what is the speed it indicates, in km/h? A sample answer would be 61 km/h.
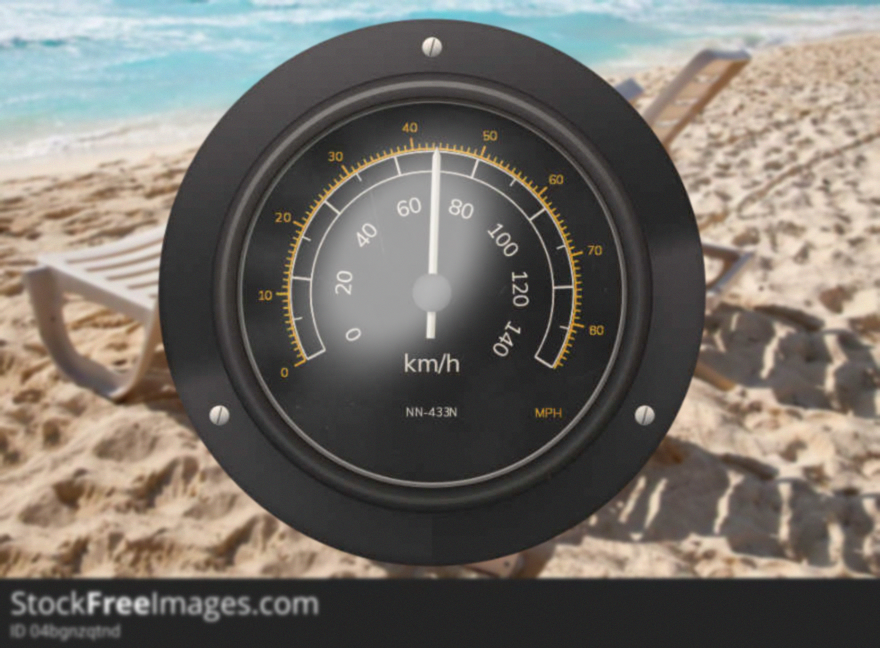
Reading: 70 km/h
